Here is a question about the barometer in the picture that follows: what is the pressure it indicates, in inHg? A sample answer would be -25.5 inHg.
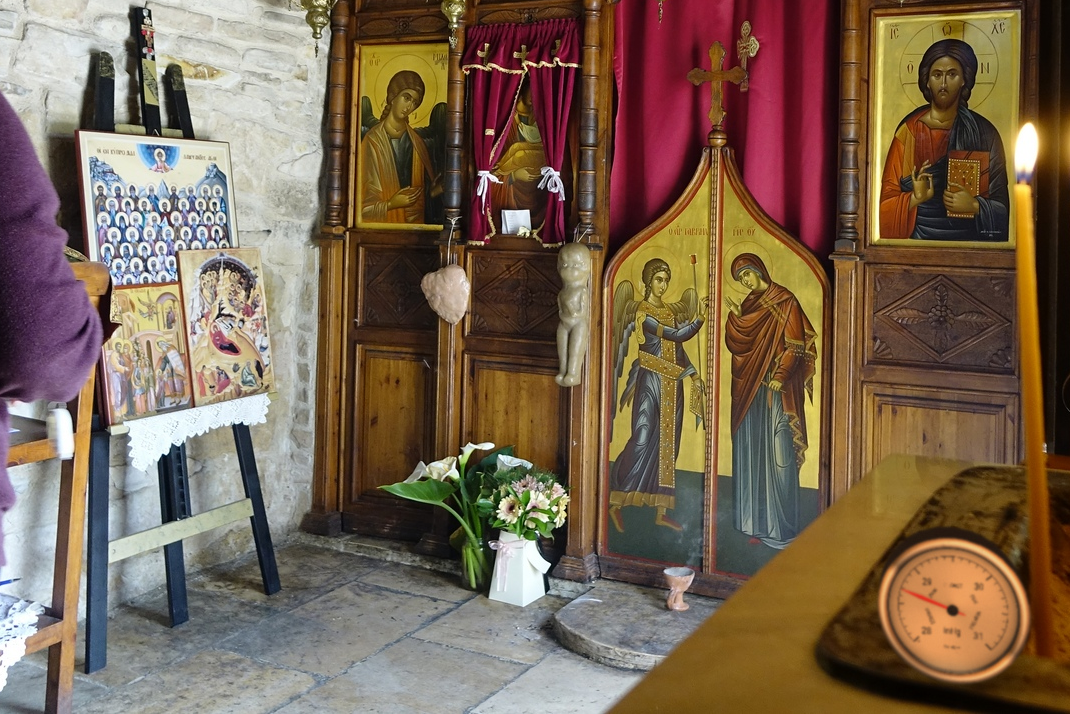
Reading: 28.7 inHg
